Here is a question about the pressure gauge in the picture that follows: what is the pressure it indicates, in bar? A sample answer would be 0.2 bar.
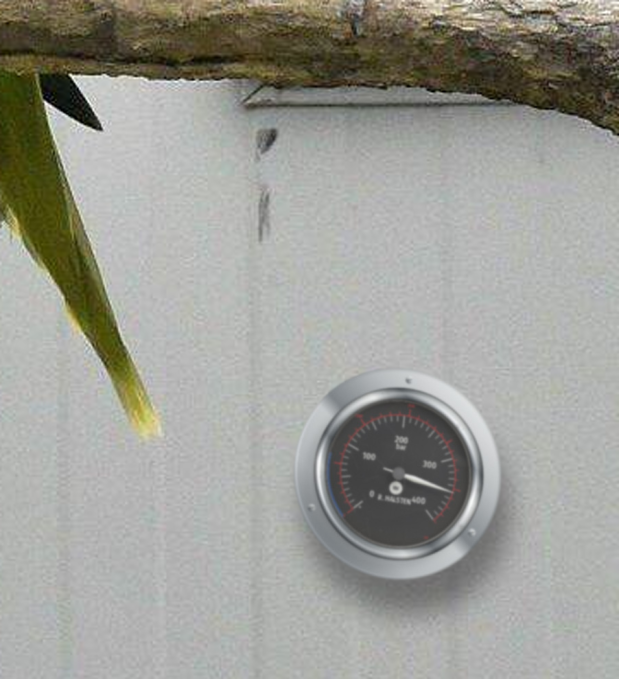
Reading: 350 bar
